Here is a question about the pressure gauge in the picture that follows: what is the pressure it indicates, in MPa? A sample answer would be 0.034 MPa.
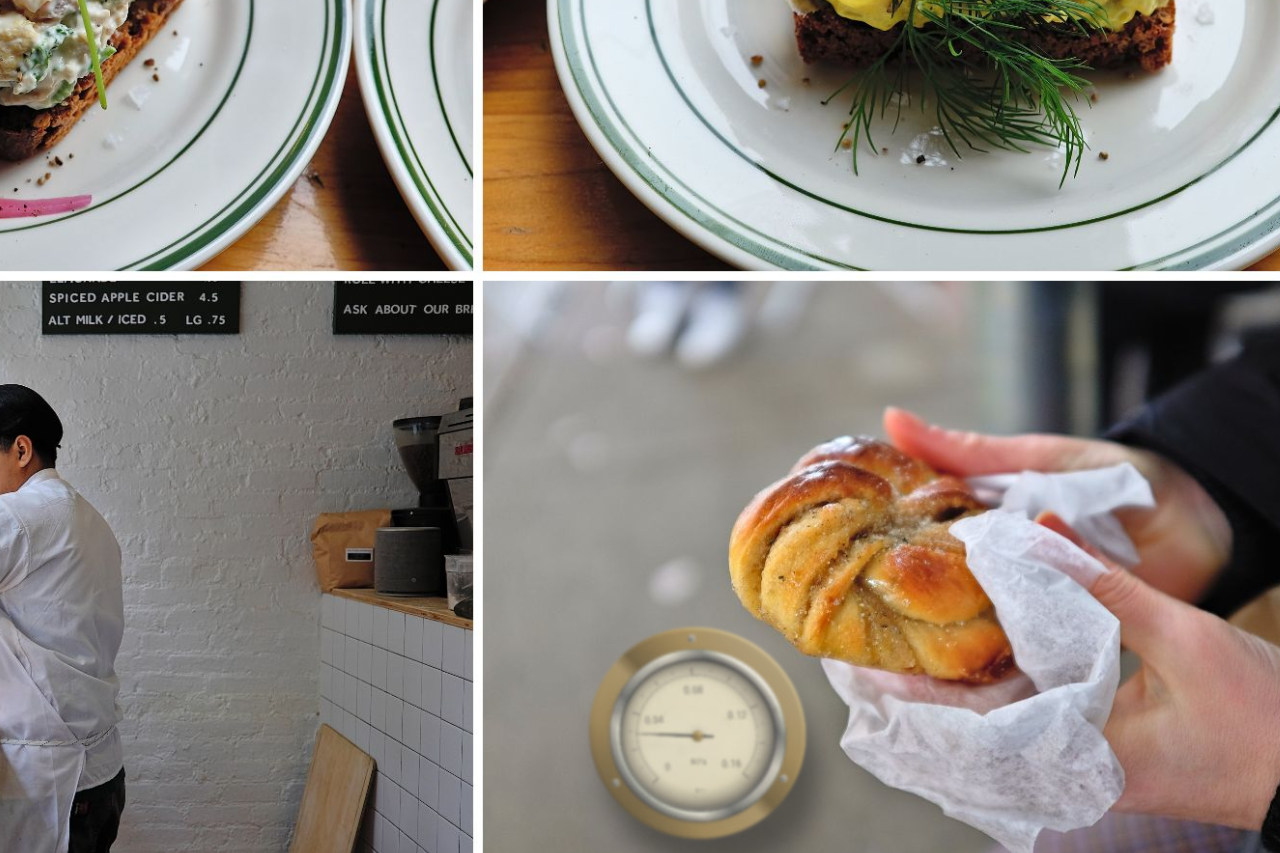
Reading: 0.03 MPa
